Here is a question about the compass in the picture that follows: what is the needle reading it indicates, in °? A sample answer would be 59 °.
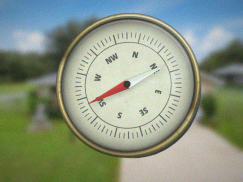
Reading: 230 °
